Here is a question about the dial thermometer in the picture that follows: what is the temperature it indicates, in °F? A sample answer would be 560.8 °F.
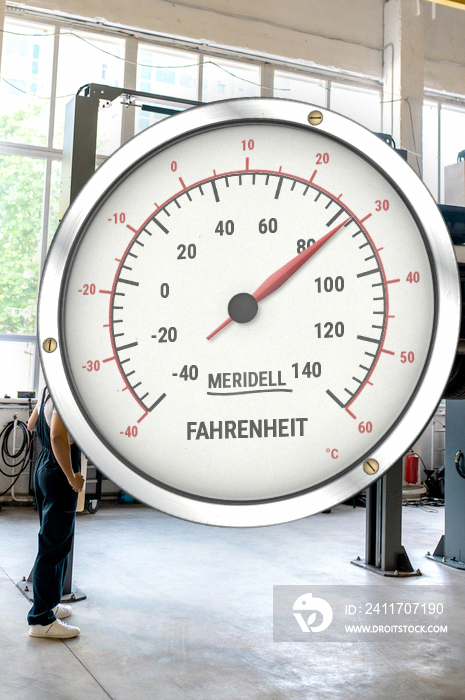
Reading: 84 °F
